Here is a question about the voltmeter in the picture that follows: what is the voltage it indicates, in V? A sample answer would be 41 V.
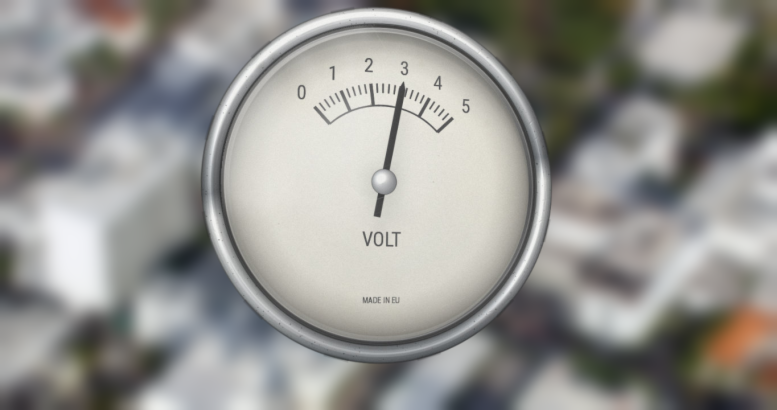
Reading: 3 V
